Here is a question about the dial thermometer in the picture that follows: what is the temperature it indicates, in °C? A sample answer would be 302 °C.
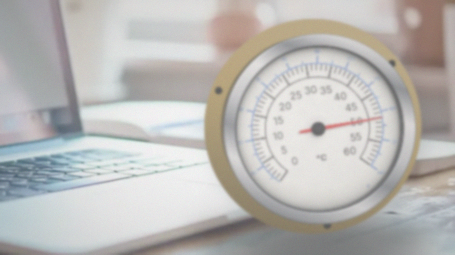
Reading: 50 °C
